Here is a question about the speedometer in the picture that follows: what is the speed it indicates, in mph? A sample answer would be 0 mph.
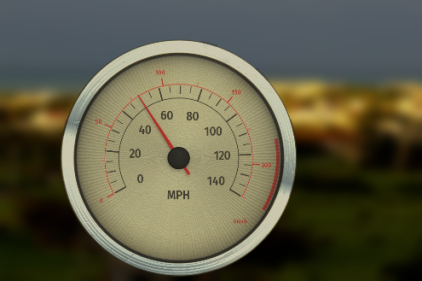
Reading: 50 mph
